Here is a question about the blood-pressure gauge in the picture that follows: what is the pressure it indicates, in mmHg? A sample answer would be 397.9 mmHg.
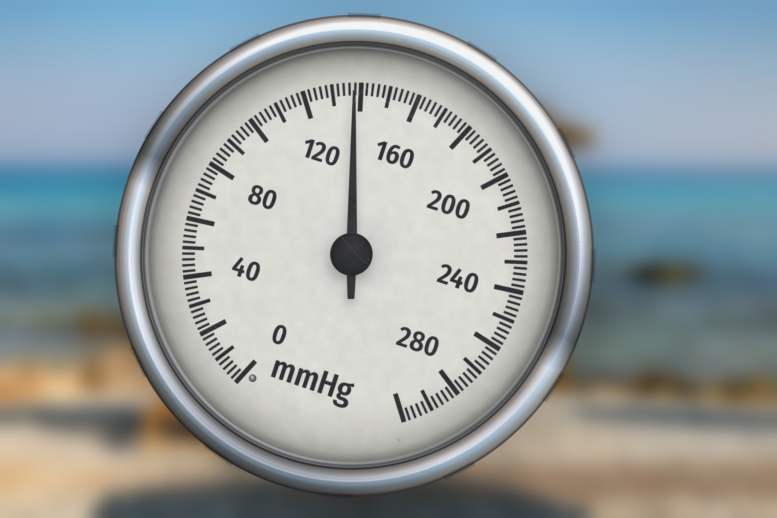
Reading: 138 mmHg
